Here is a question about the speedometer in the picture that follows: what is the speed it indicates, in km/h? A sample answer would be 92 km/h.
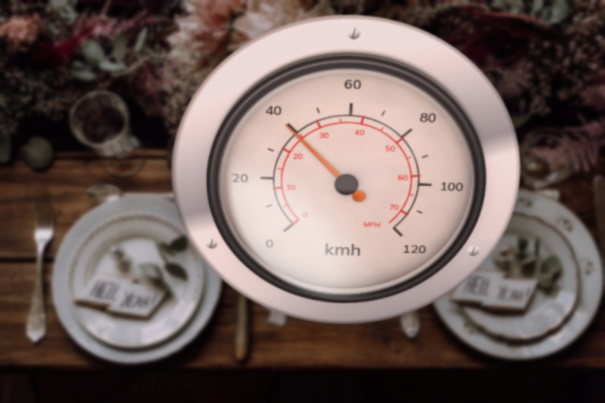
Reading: 40 km/h
